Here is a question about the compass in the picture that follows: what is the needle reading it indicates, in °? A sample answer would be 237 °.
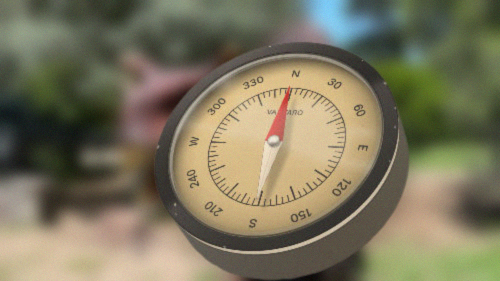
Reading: 0 °
